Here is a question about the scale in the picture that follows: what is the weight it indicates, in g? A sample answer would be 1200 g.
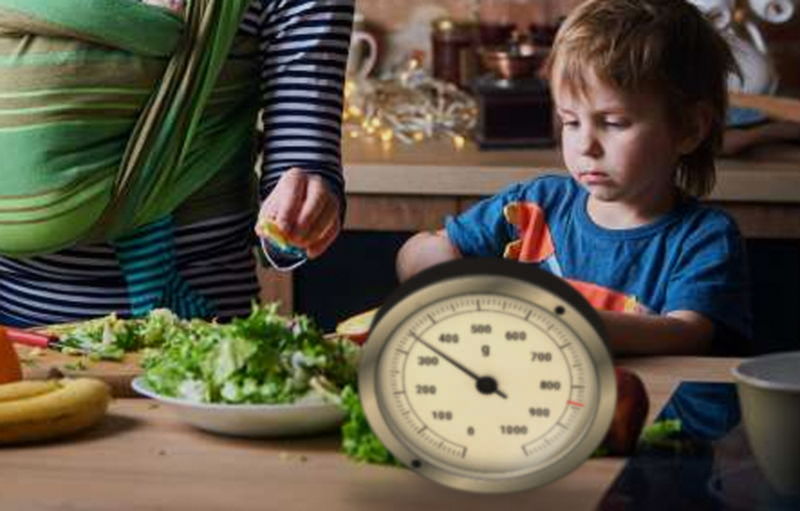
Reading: 350 g
